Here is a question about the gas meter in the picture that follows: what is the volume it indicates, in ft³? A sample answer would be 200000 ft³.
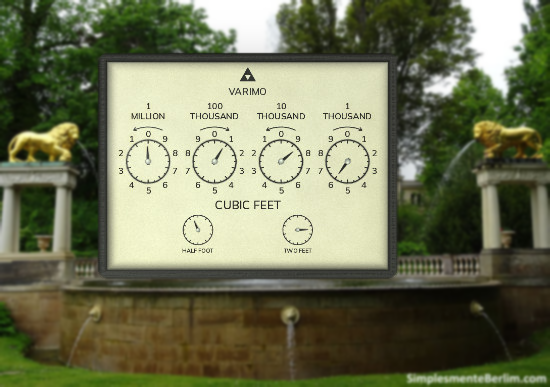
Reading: 8600 ft³
